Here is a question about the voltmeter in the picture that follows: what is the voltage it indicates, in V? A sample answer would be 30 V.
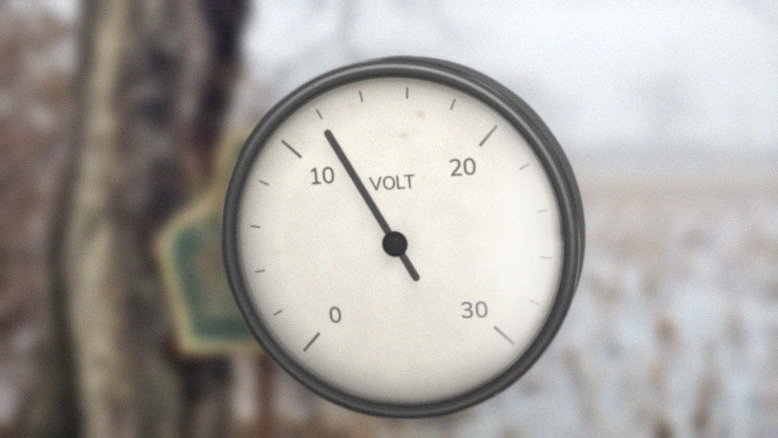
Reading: 12 V
